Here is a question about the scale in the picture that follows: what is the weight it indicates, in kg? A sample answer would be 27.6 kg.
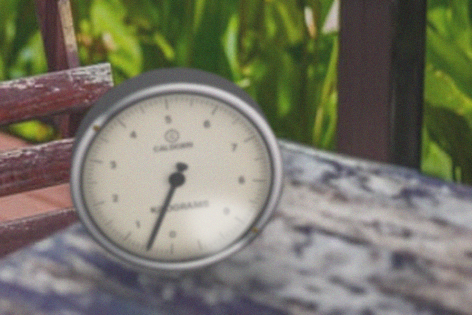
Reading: 0.5 kg
